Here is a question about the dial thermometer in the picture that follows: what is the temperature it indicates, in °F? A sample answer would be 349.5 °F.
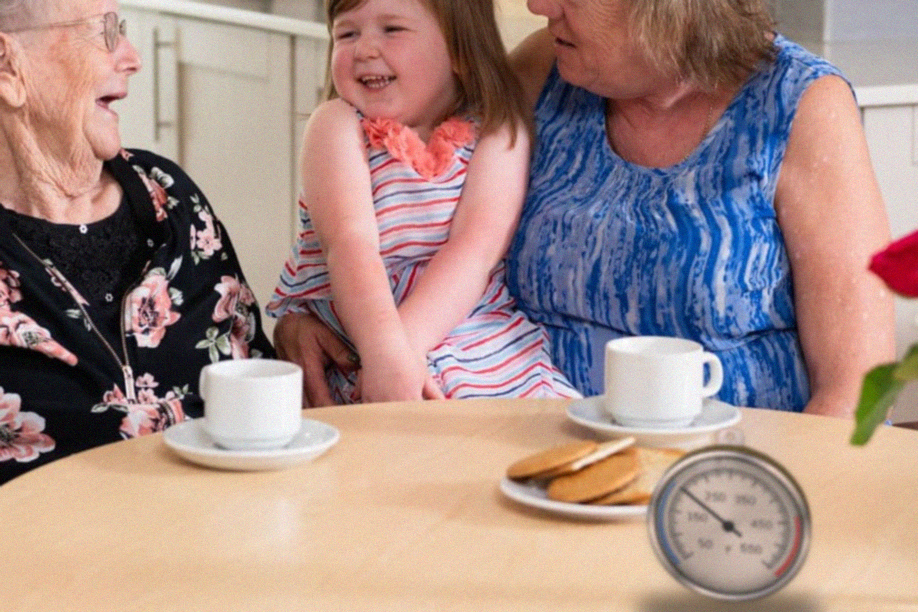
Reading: 200 °F
